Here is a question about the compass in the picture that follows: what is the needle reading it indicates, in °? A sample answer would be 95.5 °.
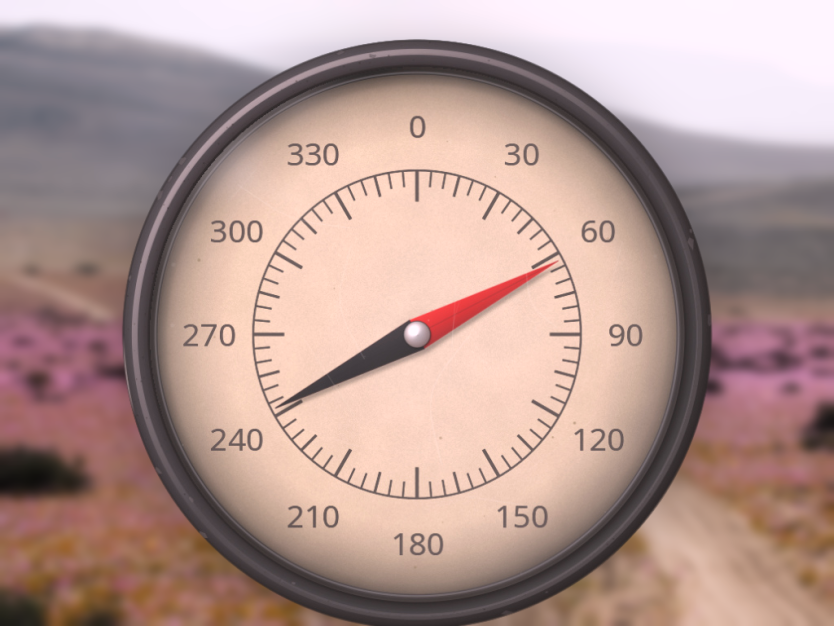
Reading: 62.5 °
